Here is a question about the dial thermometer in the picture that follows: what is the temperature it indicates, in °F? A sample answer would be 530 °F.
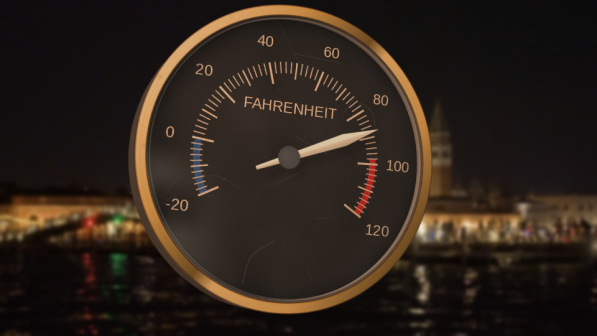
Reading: 88 °F
